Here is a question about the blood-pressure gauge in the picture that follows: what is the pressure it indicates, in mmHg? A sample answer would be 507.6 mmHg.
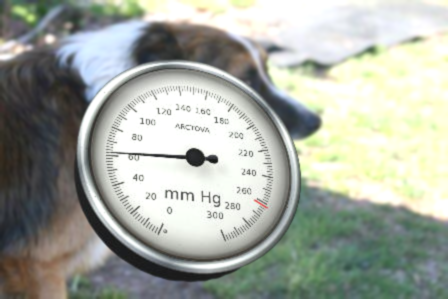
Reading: 60 mmHg
